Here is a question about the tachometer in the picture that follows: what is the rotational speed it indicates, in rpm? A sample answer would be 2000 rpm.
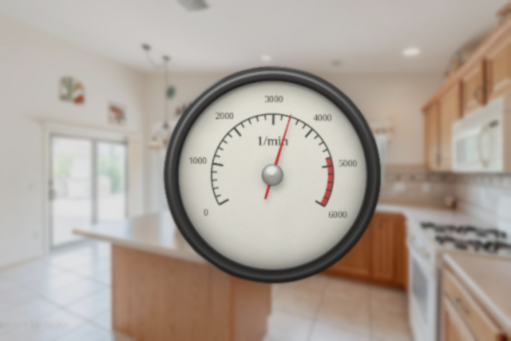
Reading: 3400 rpm
